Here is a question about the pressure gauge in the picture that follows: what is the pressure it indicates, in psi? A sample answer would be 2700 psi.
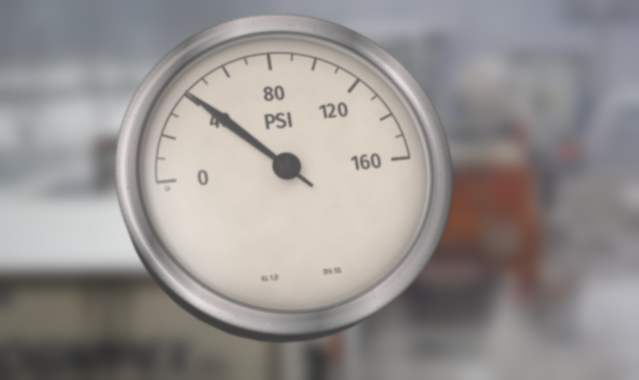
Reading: 40 psi
